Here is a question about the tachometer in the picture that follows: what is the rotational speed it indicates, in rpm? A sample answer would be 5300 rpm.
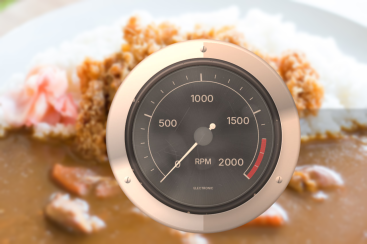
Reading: 0 rpm
